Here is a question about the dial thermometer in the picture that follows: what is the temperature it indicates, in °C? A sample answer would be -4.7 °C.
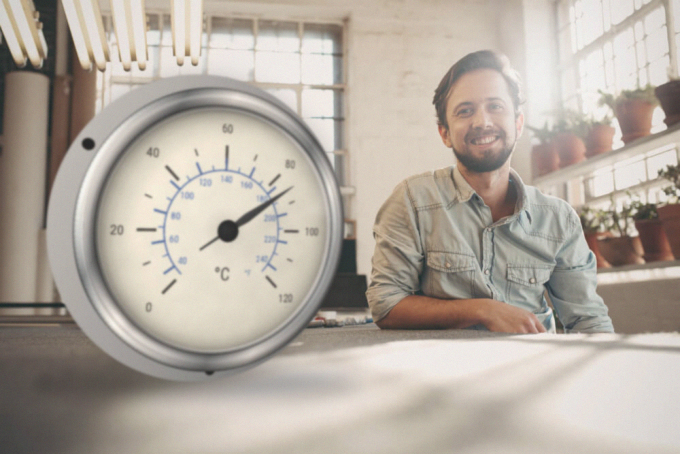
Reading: 85 °C
